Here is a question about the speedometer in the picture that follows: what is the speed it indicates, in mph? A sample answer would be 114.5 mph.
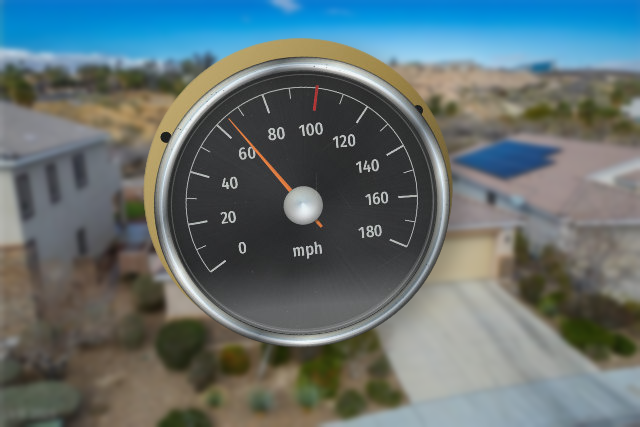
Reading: 65 mph
